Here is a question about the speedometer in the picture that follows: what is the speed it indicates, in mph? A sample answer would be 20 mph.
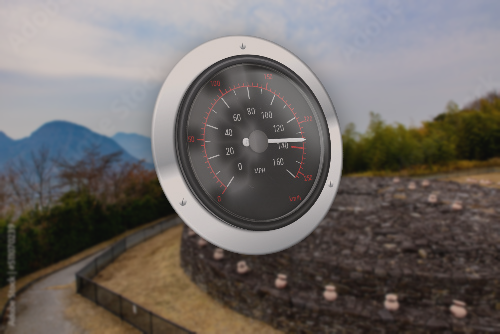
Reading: 135 mph
